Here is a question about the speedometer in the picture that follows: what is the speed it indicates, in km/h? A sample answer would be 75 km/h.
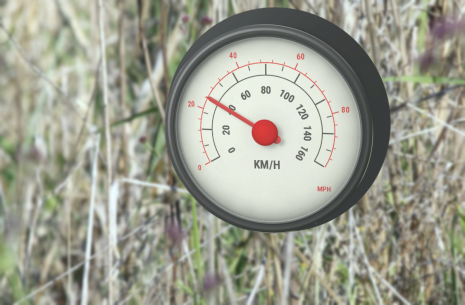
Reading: 40 km/h
